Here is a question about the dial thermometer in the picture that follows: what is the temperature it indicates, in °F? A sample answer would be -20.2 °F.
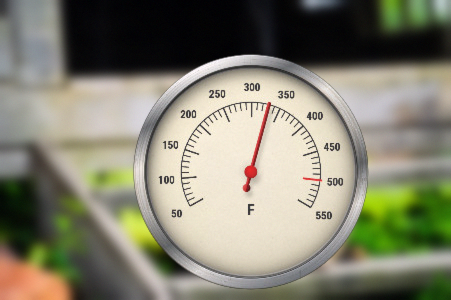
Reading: 330 °F
